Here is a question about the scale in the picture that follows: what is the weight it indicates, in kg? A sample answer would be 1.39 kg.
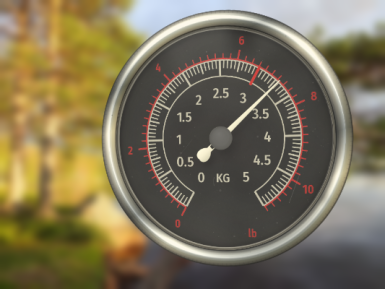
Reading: 3.3 kg
